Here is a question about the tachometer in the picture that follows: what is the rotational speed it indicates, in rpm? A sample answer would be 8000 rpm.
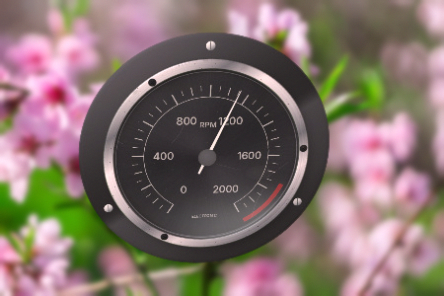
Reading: 1150 rpm
